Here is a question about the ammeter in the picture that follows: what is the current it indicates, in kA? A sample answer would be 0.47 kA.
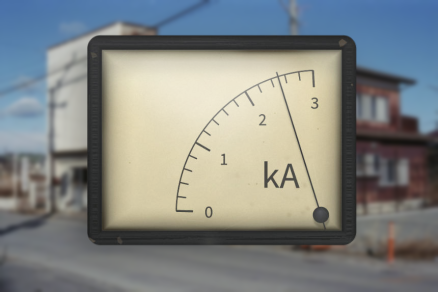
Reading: 2.5 kA
